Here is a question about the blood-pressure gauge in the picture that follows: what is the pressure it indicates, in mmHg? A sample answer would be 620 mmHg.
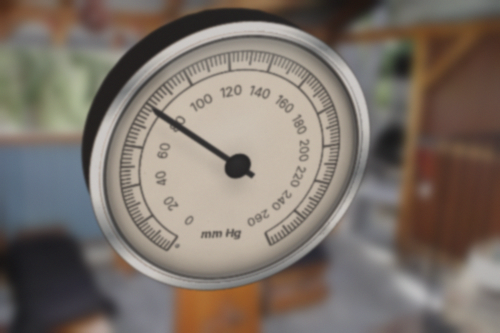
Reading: 80 mmHg
